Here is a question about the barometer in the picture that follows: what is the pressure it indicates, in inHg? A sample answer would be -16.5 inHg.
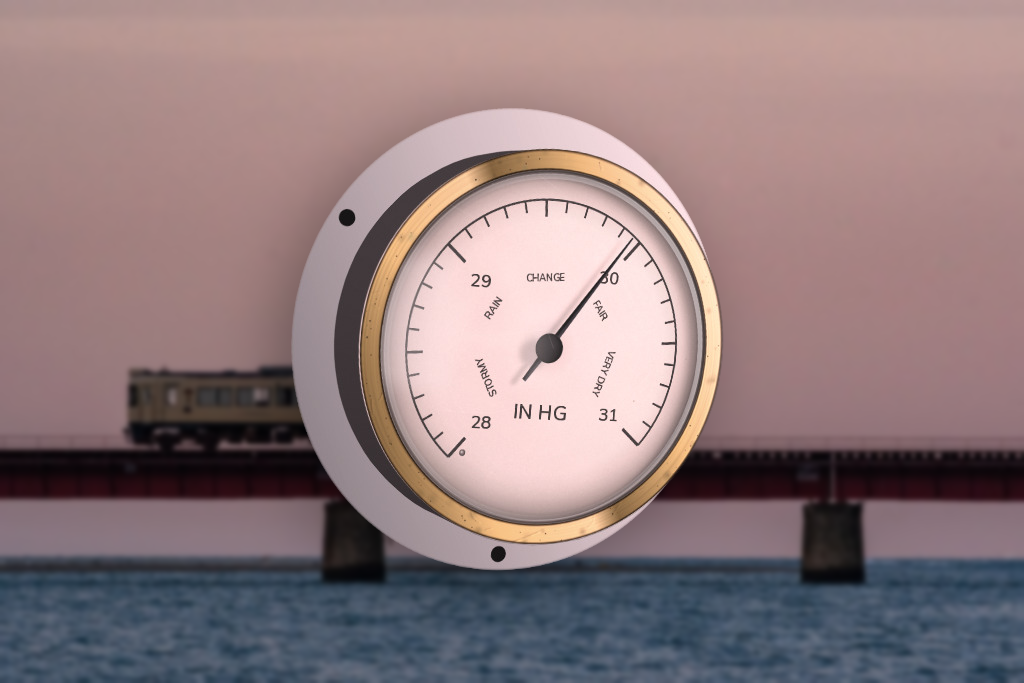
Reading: 29.95 inHg
